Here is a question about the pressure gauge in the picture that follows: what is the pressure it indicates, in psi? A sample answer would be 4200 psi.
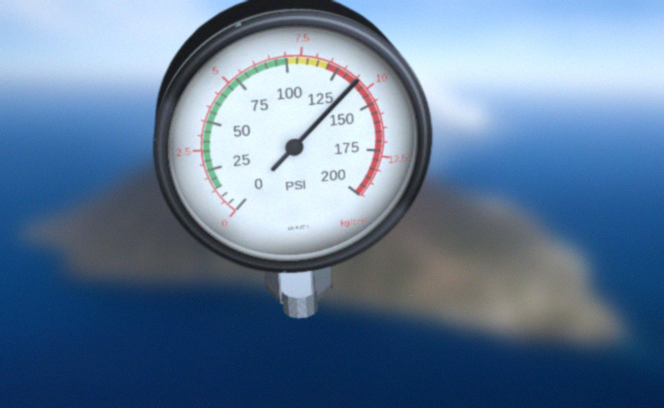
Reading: 135 psi
